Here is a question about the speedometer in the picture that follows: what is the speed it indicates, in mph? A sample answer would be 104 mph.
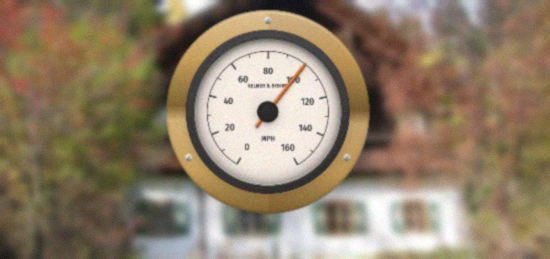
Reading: 100 mph
